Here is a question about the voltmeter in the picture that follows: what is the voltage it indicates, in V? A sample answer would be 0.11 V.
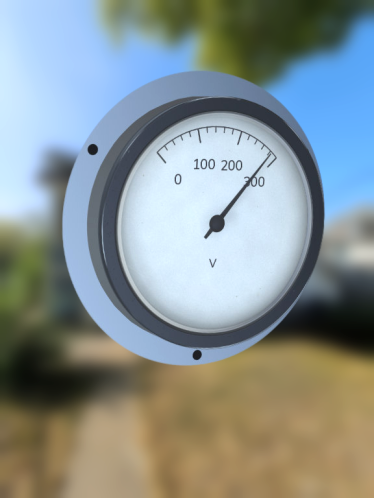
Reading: 280 V
